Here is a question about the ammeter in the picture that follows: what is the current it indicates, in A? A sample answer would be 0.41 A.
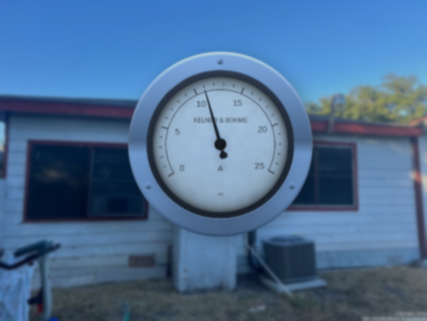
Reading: 11 A
